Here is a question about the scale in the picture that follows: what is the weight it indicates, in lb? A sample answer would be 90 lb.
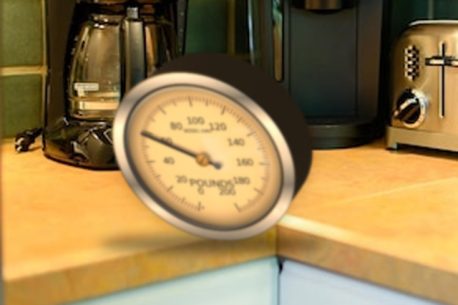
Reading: 60 lb
